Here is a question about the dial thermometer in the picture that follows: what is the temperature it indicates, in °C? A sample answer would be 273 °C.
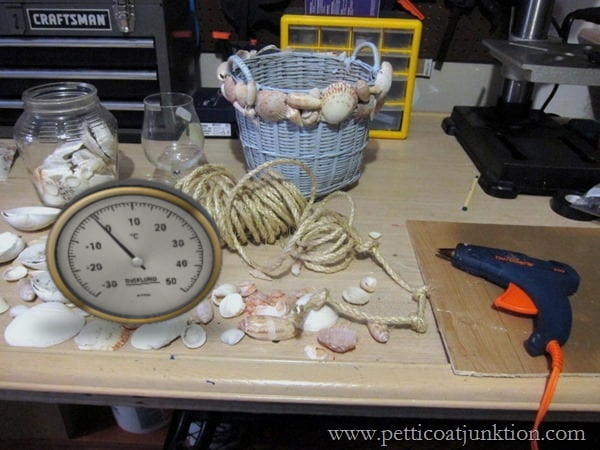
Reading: 0 °C
